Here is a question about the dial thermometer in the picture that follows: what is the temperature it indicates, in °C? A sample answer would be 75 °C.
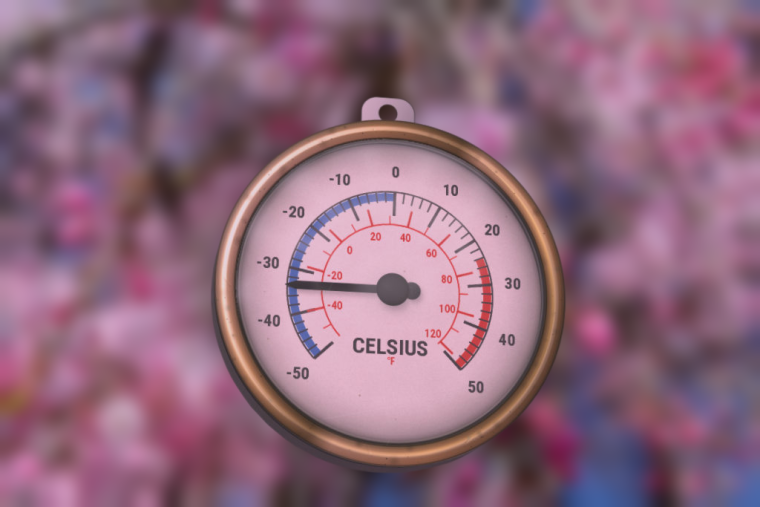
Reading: -34 °C
